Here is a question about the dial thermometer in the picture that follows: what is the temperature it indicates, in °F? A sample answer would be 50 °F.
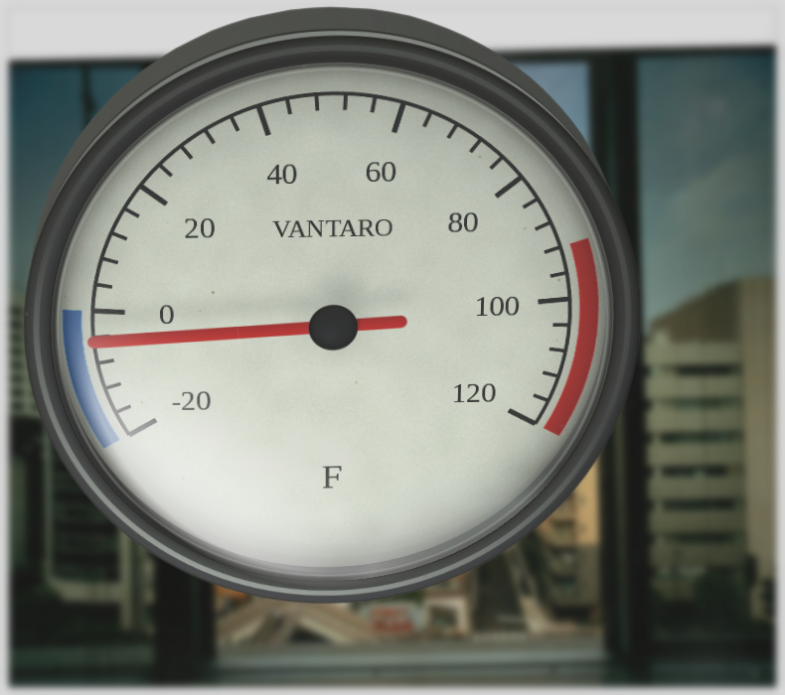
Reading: -4 °F
